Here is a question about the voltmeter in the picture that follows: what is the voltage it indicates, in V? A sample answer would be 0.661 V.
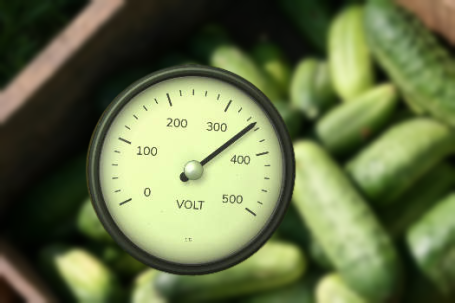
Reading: 350 V
